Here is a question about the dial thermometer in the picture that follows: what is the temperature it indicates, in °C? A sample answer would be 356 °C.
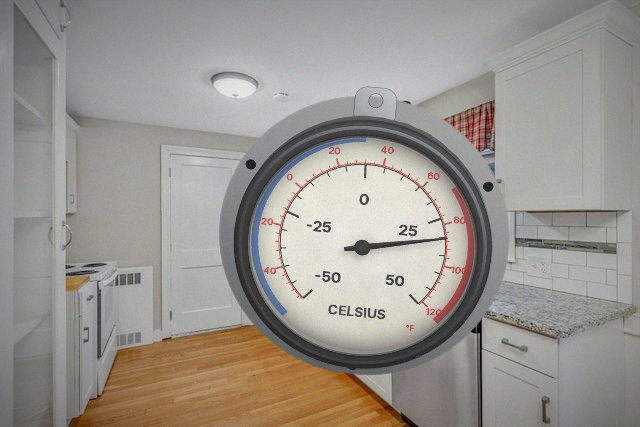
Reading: 30 °C
